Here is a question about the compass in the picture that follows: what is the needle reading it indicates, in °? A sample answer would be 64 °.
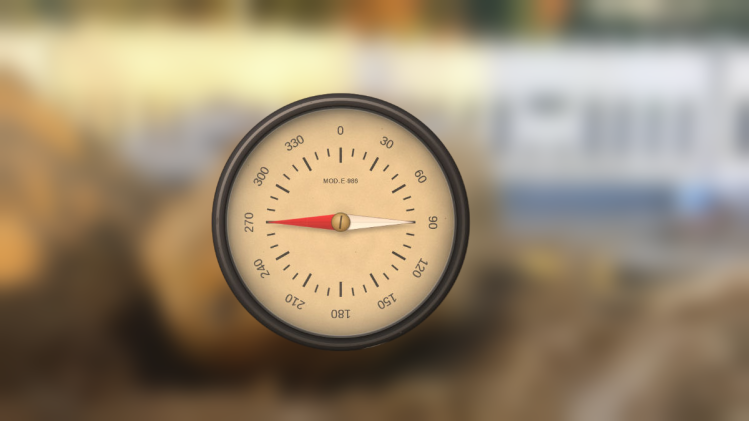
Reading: 270 °
